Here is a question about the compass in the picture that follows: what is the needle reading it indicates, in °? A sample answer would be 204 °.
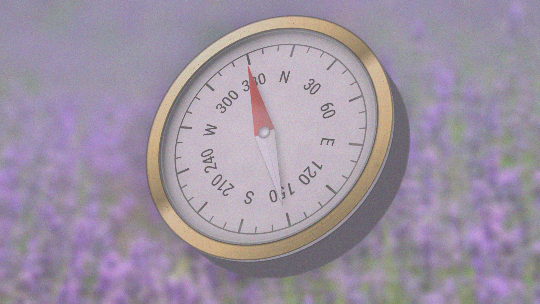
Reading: 330 °
